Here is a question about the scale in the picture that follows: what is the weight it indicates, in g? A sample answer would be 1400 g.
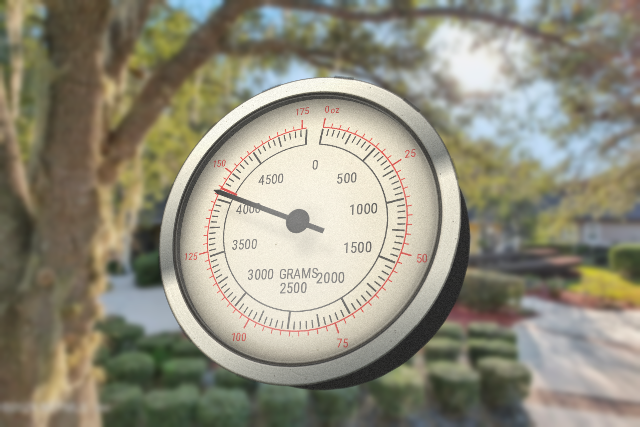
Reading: 4050 g
